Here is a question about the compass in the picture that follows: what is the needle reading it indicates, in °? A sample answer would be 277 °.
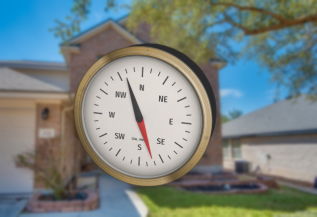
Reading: 160 °
